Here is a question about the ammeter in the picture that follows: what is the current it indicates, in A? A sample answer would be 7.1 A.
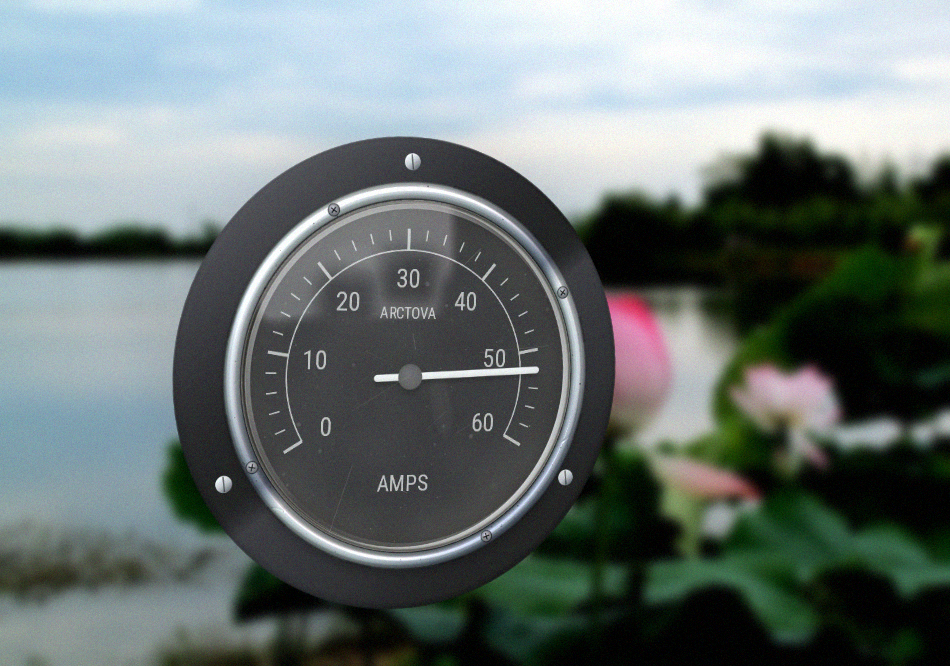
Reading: 52 A
